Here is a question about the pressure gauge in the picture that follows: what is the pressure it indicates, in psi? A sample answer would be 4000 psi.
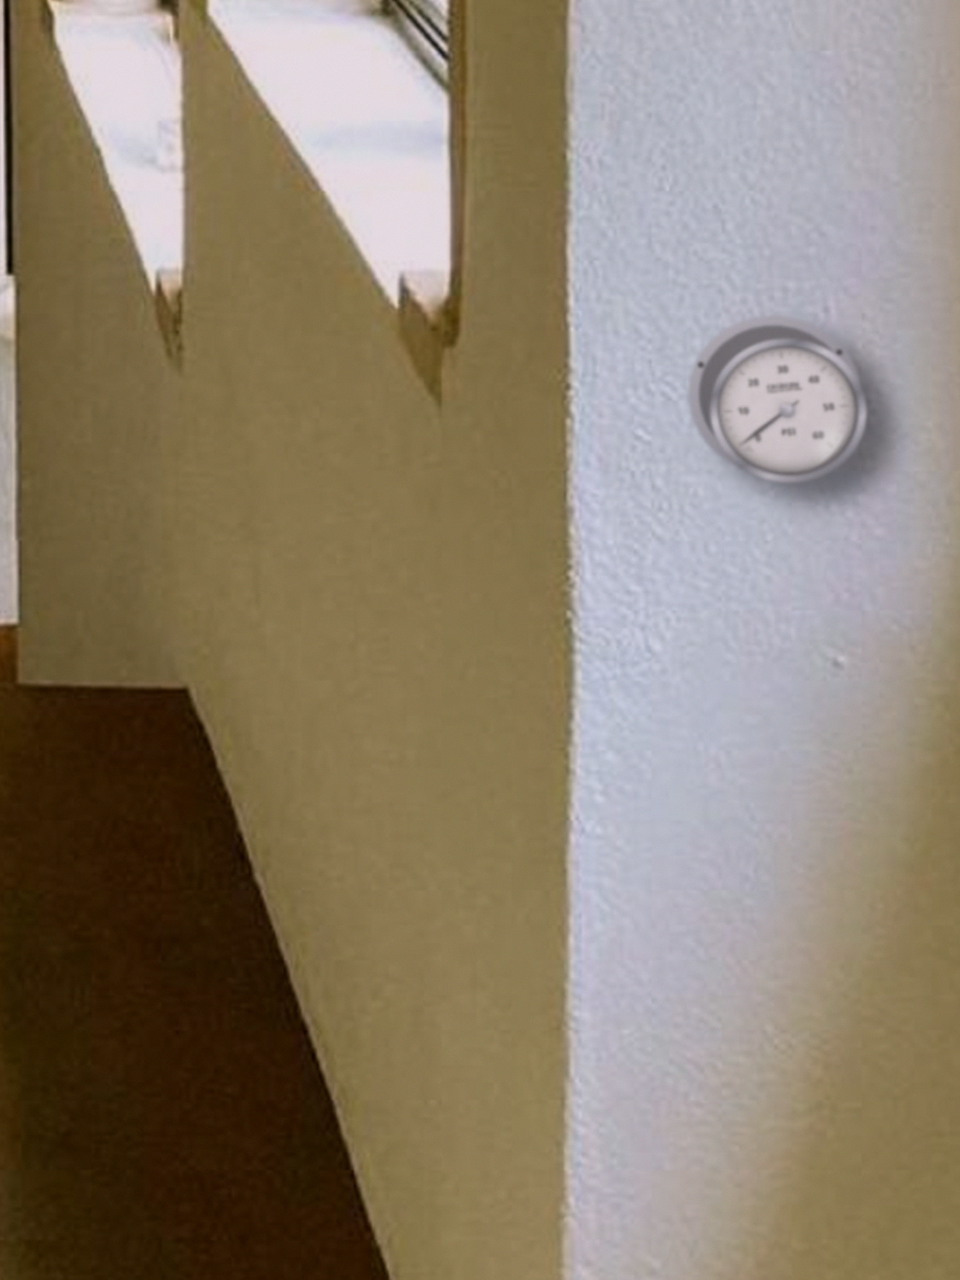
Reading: 2 psi
